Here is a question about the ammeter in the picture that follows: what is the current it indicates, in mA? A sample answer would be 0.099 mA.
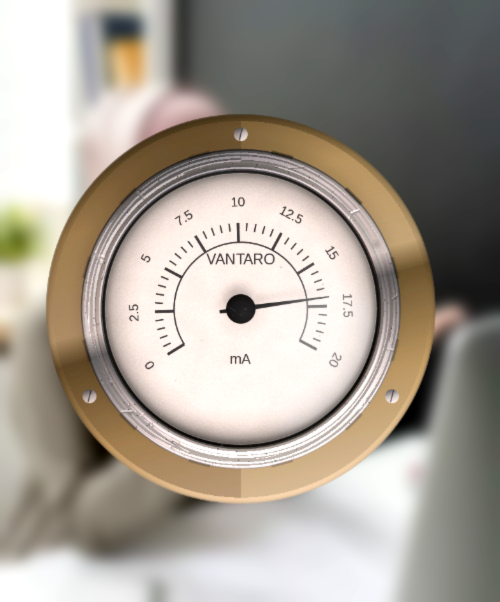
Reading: 17 mA
